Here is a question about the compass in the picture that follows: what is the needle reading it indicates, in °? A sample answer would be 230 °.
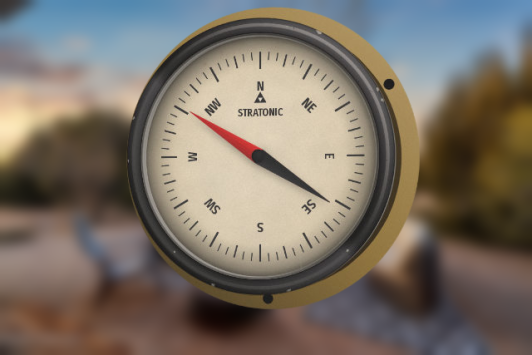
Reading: 302.5 °
